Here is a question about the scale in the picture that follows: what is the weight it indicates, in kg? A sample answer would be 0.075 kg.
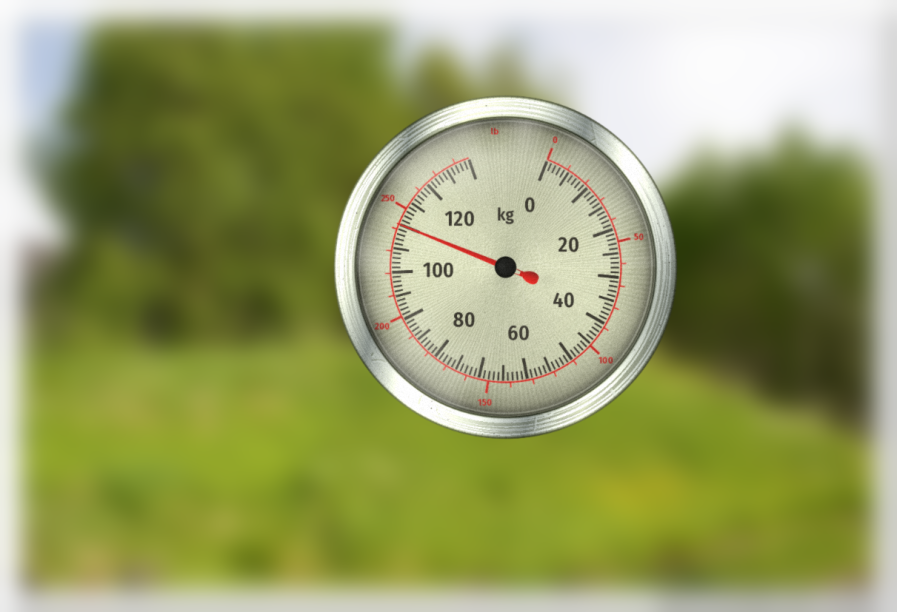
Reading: 110 kg
